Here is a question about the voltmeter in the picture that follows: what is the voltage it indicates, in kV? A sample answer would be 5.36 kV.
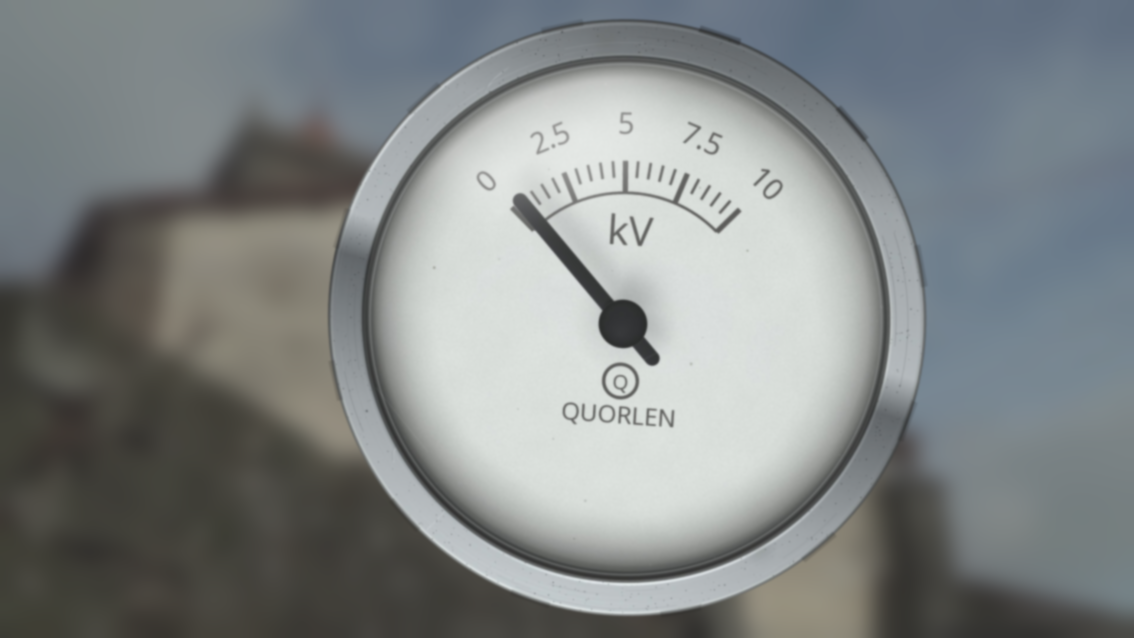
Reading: 0.5 kV
